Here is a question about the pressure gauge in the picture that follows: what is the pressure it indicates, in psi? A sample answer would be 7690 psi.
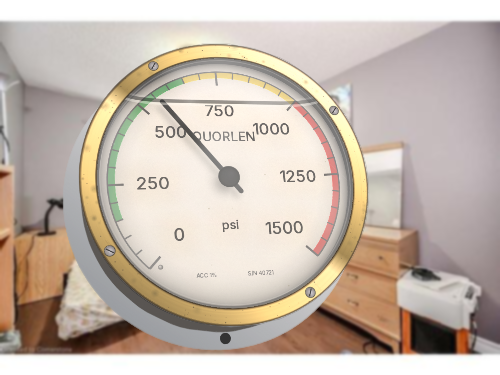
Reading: 550 psi
